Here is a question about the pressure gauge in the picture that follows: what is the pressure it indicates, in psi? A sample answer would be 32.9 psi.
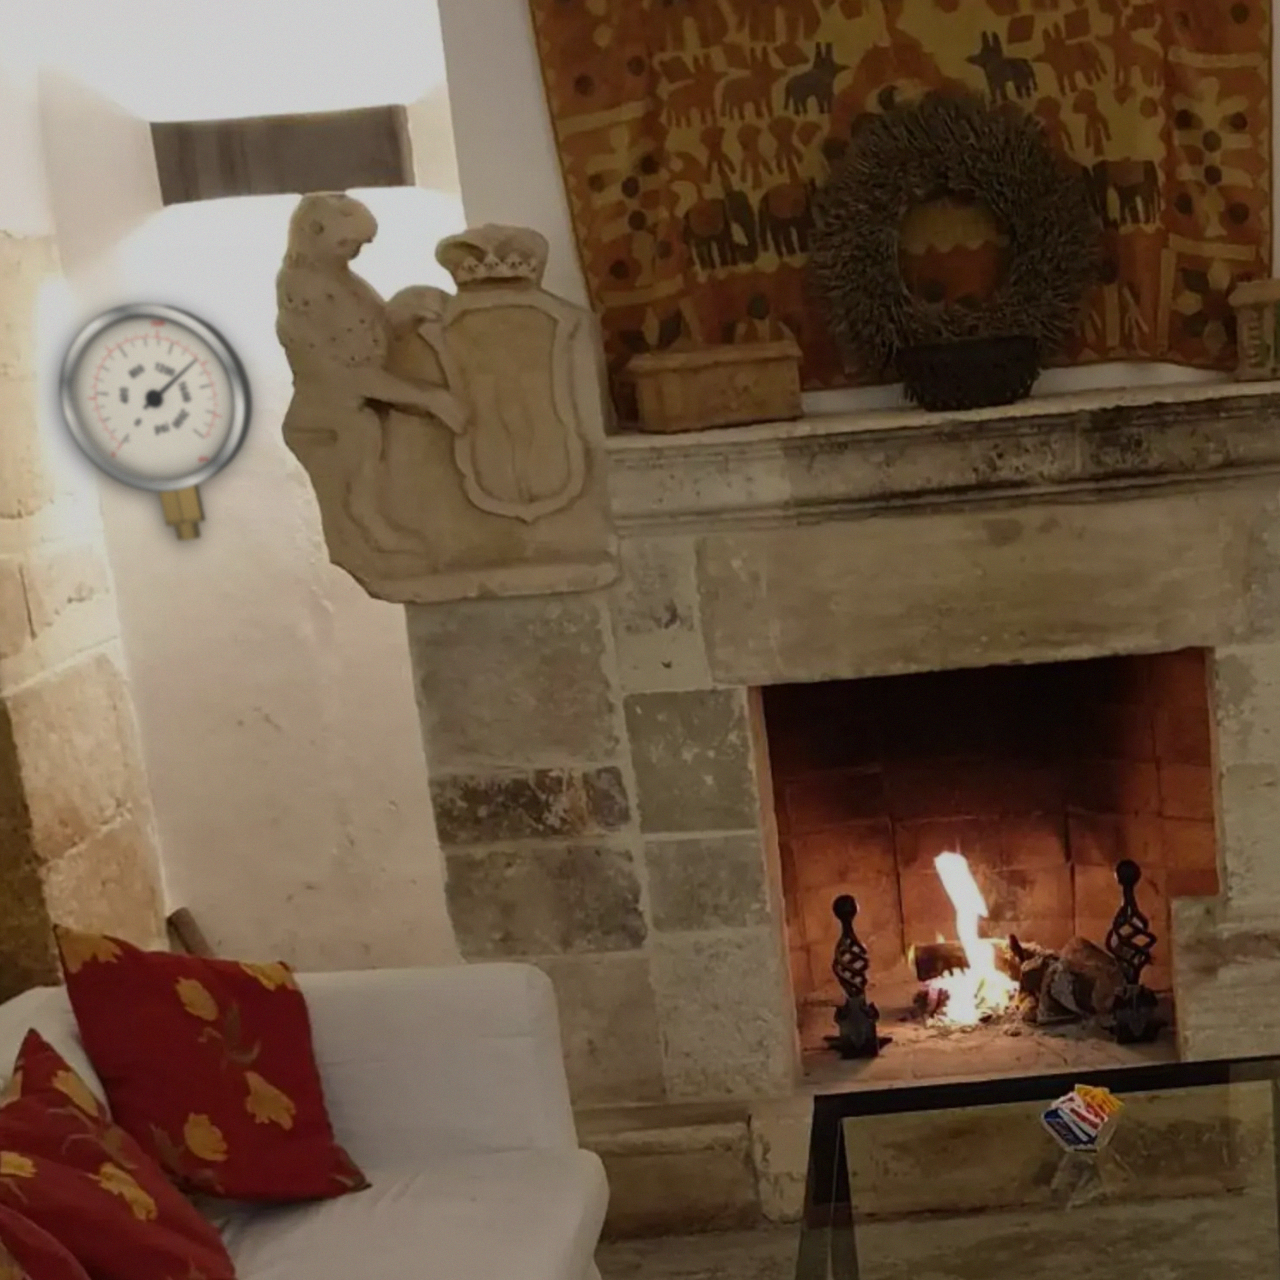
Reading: 1400 psi
